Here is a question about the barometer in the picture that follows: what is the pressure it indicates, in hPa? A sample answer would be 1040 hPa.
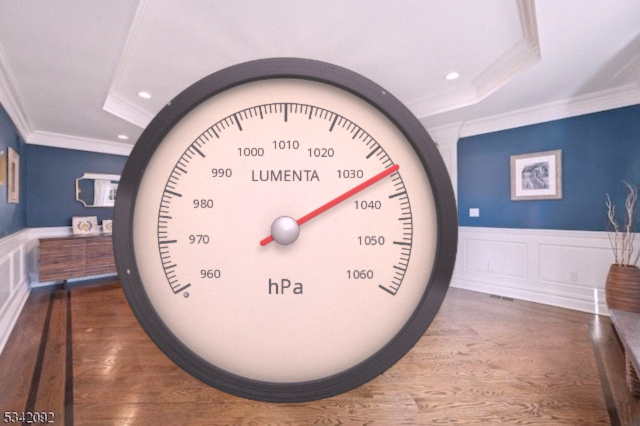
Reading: 1035 hPa
